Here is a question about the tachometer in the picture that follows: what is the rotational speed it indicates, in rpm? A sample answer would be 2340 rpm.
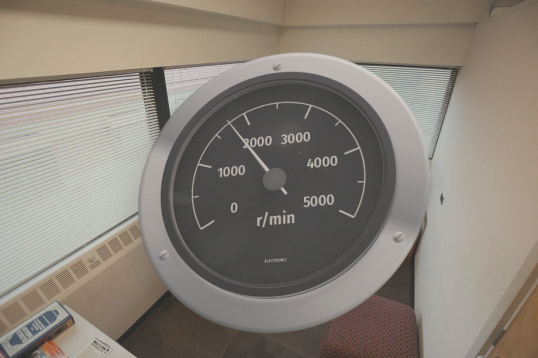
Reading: 1750 rpm
